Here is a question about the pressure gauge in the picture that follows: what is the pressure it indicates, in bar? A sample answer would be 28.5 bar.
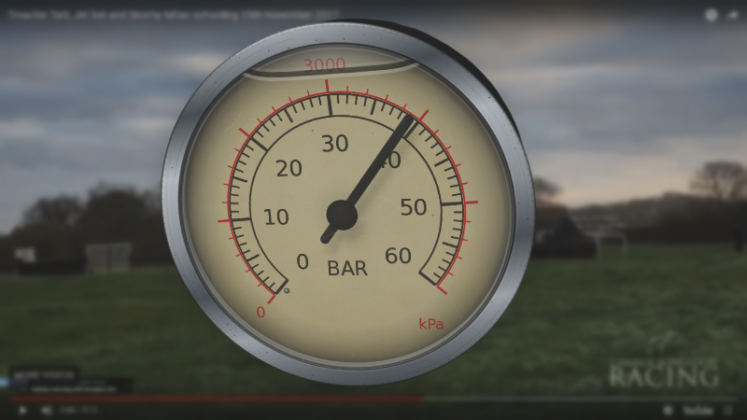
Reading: 39 bar
